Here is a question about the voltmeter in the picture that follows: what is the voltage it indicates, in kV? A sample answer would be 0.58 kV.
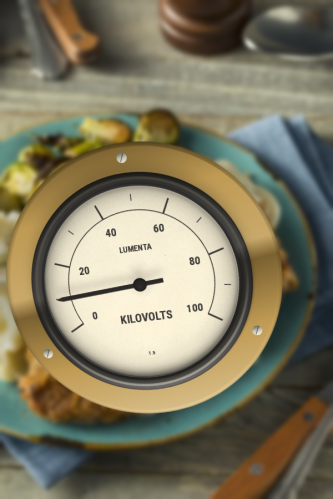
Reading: 10 kV
